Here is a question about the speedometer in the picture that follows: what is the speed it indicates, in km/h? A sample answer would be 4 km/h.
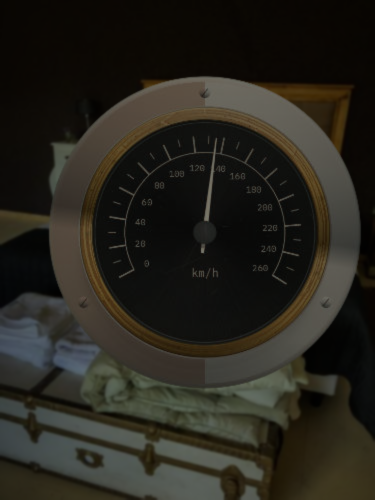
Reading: 135 km/h
